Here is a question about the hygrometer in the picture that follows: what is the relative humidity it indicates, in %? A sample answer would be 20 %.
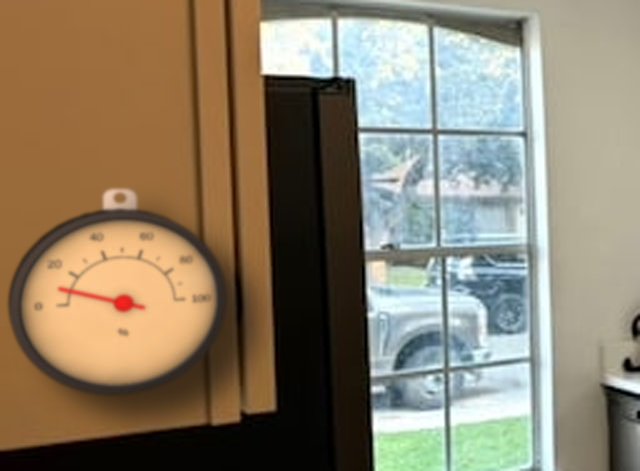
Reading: 10 %
